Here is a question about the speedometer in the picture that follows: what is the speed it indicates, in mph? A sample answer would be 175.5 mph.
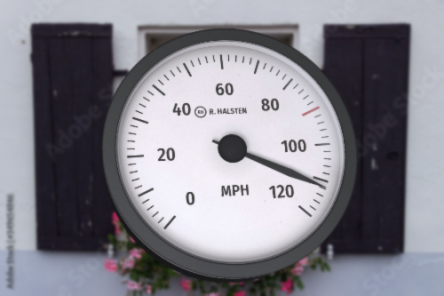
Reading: 112 mph
